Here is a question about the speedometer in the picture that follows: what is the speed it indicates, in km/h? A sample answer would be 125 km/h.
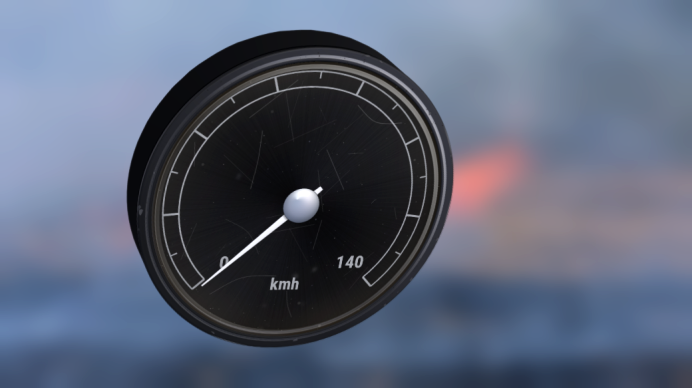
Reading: 0 km/h
